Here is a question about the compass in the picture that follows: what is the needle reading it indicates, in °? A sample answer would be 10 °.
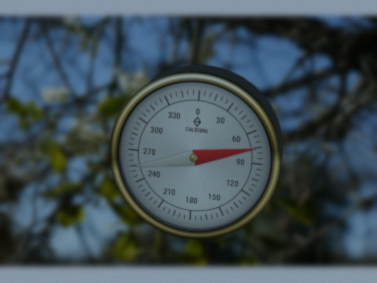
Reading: 75 °
